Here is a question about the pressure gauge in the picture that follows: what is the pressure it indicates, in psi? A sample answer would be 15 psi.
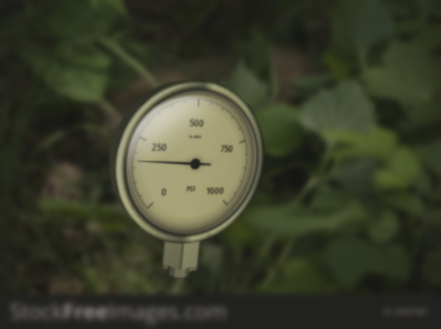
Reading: 175 psi
